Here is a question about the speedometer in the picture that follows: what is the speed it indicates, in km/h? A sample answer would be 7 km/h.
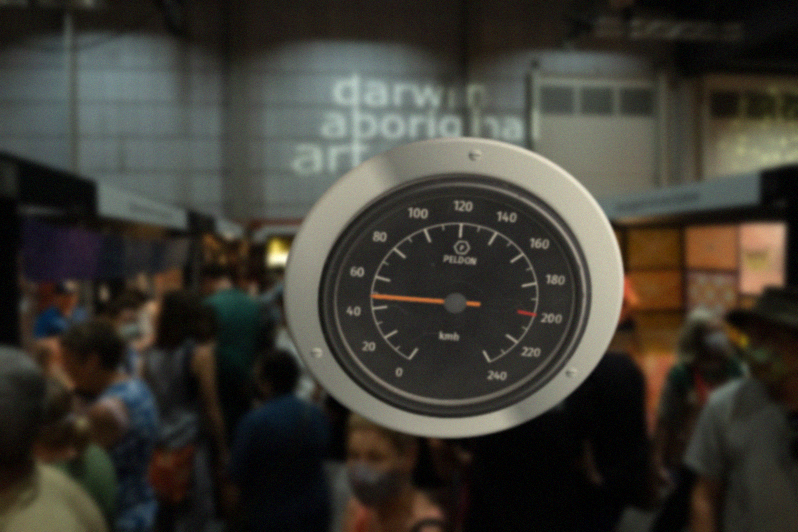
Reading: 50 km/h
